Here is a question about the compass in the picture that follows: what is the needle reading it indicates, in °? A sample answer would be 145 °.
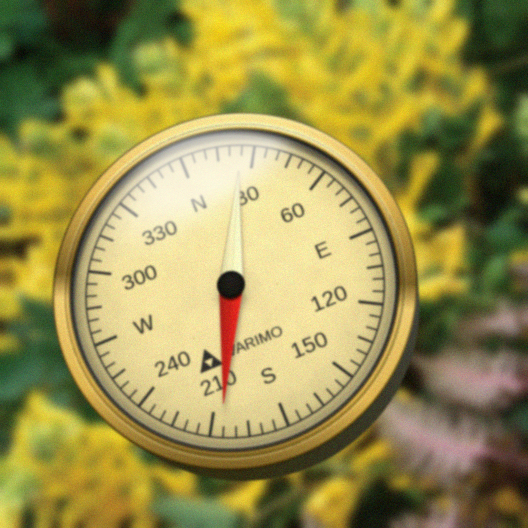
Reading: 205 °
